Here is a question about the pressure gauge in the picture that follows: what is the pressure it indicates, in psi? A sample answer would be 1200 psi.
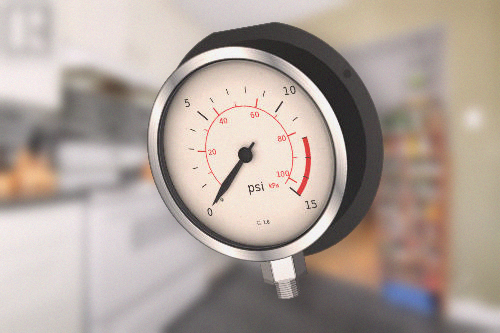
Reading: 0 psi
